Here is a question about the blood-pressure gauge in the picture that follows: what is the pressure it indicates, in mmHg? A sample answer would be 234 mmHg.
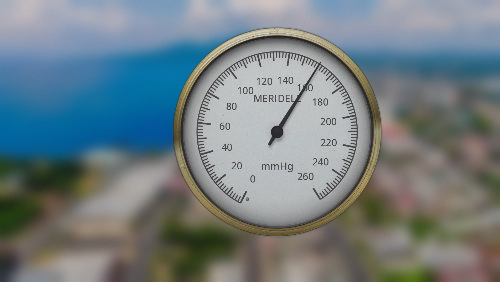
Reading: 160 mmHg
